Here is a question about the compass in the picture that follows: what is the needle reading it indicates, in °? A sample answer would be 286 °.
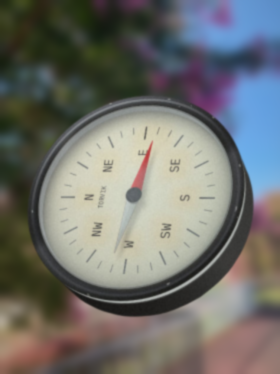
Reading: 100 °
